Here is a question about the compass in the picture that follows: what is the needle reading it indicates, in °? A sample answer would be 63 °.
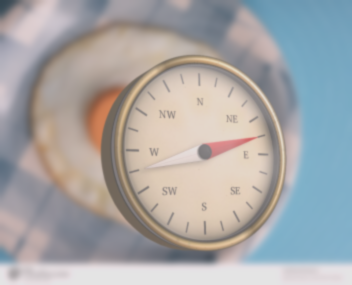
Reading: 75 °
